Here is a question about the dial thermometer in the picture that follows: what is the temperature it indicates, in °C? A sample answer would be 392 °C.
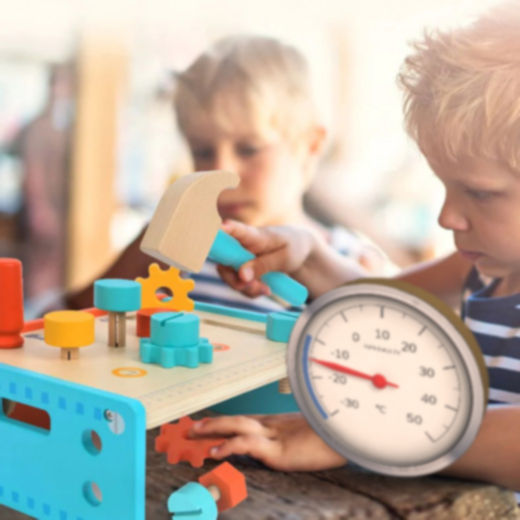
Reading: -15 °C
